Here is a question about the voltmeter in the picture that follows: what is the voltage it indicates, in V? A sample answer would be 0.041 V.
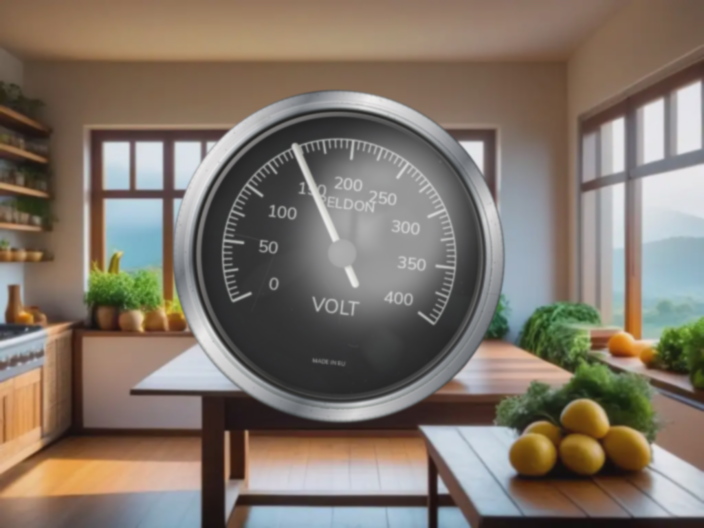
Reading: 150 V
